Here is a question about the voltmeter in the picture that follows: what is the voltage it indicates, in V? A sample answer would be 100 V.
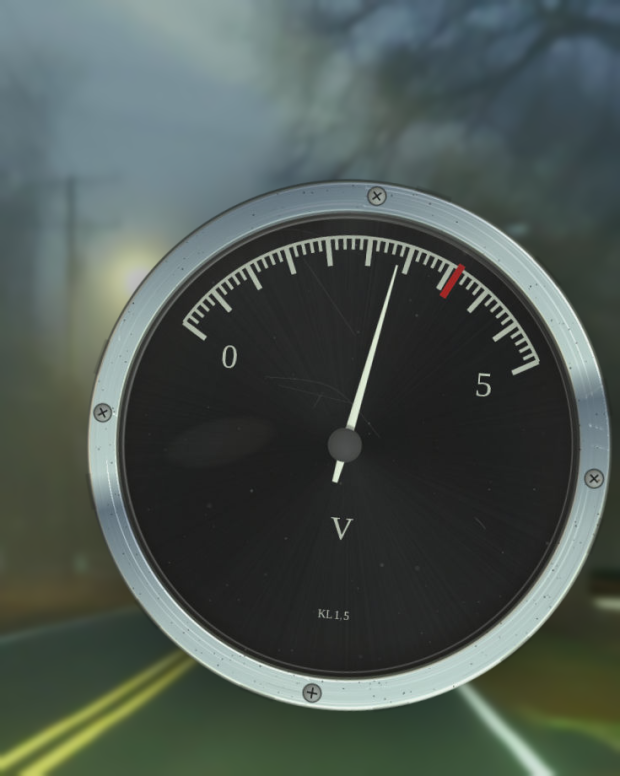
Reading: 2.9 V
